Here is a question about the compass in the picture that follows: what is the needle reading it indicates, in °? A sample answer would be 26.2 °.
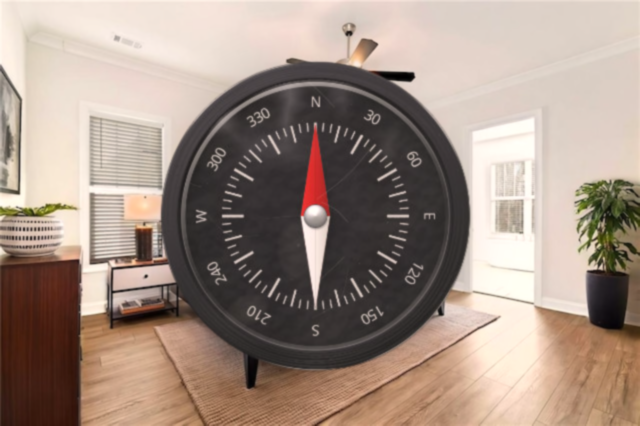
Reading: 0 °
